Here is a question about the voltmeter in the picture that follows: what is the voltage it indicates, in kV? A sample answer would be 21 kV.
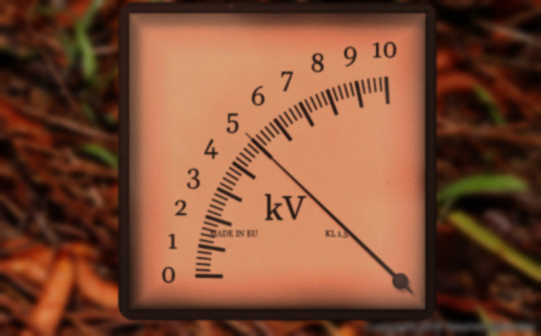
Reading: 5 kV
